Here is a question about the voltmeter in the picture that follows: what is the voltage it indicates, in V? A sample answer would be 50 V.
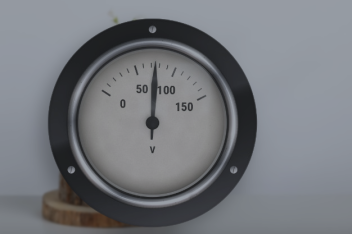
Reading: 75 V
